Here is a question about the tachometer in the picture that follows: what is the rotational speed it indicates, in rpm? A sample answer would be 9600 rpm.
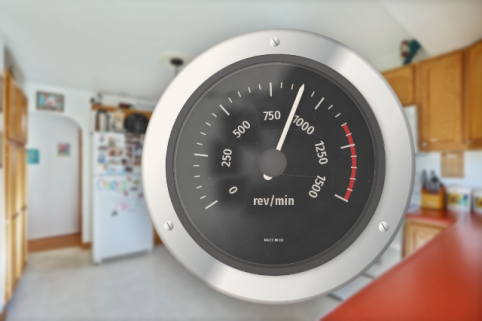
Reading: 900 rpm
